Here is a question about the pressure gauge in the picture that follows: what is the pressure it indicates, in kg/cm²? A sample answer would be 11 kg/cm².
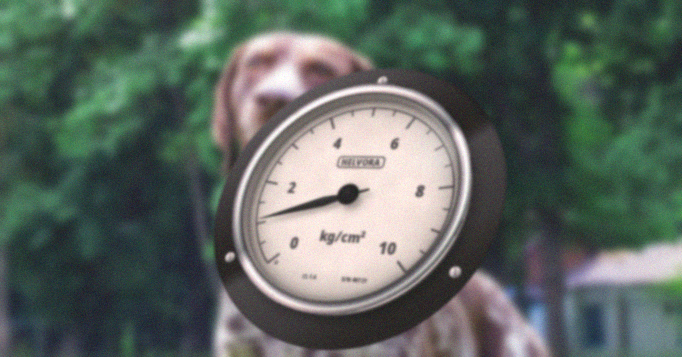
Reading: 1 kg/cm²
